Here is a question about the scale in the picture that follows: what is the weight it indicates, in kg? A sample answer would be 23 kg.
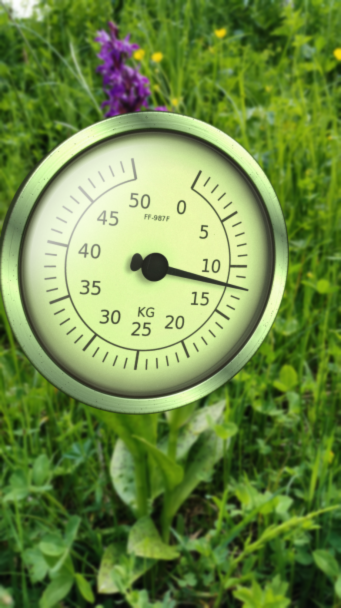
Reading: 12 kg
